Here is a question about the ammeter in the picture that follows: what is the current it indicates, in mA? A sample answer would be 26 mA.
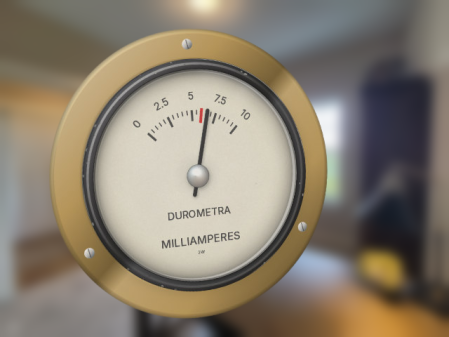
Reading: 6.5 mA
